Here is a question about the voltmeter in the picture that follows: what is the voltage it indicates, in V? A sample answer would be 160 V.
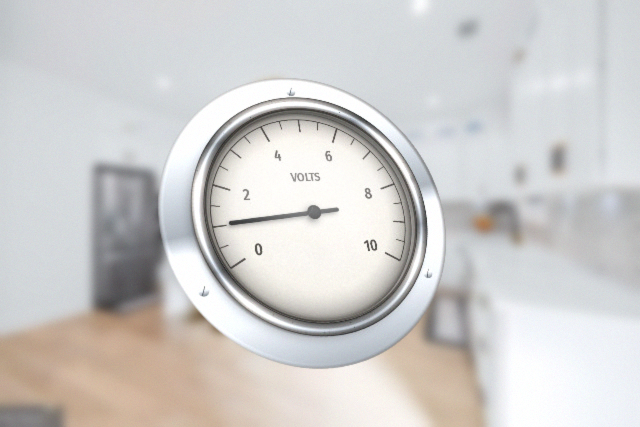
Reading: 1 V
